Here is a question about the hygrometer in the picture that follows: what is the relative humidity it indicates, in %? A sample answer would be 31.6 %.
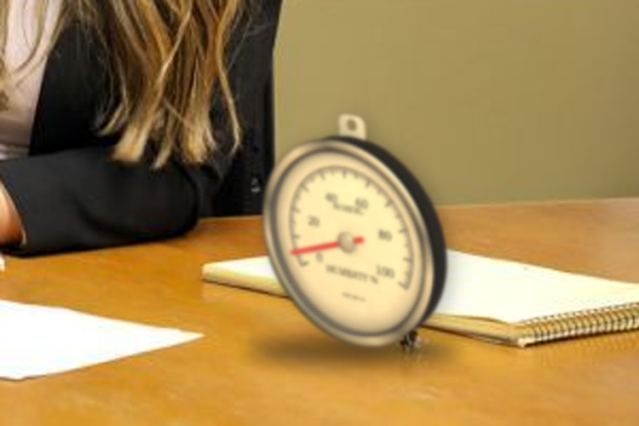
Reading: 5 %
